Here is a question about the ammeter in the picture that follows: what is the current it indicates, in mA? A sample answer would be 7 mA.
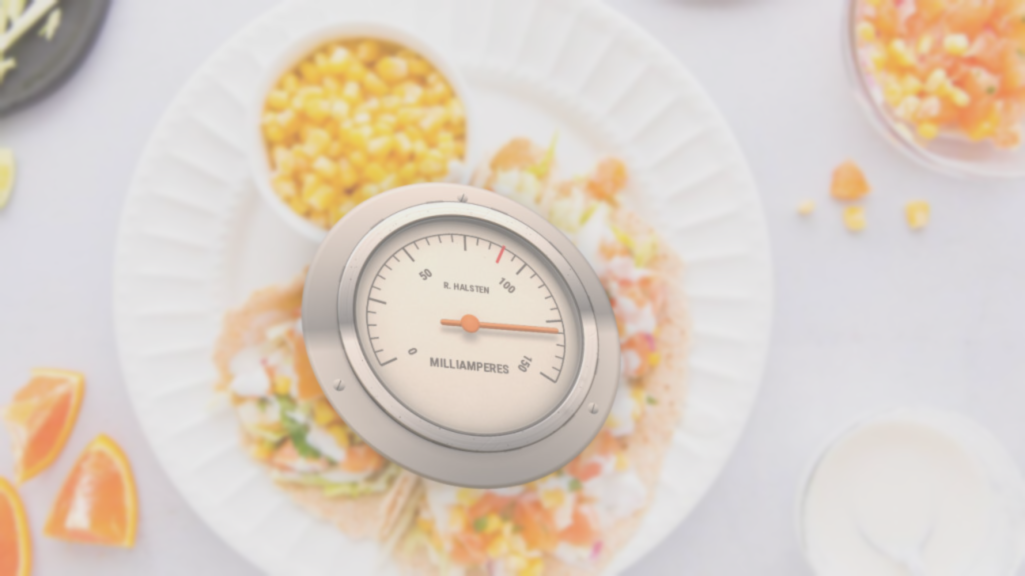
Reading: 130 mA
